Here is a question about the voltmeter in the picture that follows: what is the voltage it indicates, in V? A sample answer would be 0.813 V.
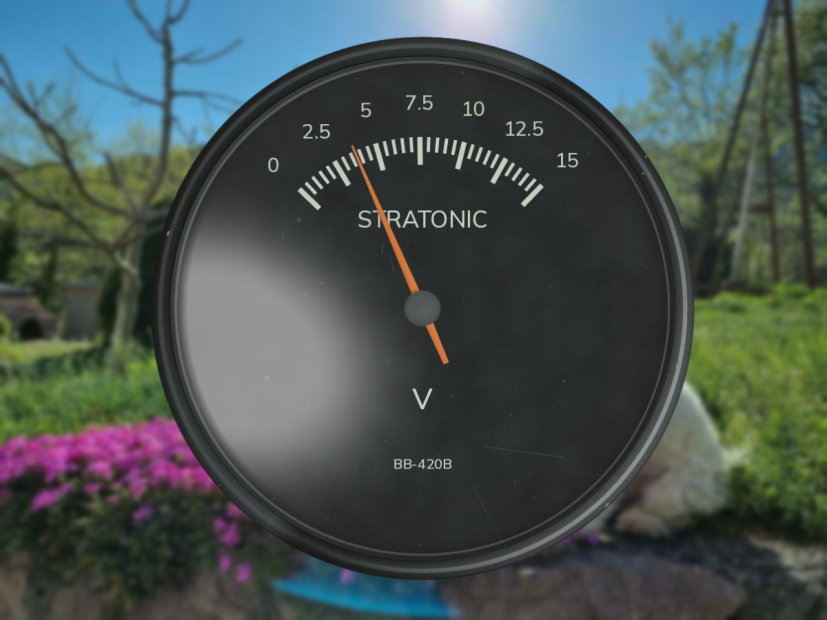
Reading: 3.75 V
